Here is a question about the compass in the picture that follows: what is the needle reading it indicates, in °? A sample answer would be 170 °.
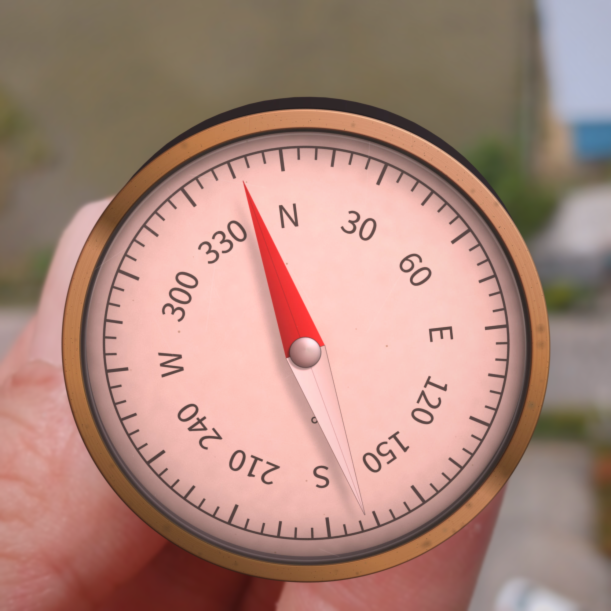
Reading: 347.5 °
